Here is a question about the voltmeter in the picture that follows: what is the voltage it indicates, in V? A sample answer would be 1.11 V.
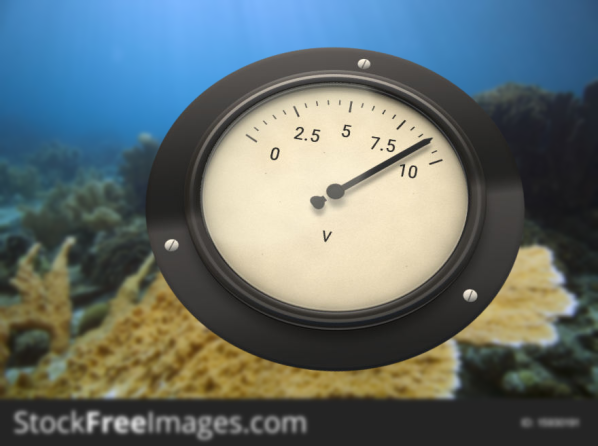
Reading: 9 V
